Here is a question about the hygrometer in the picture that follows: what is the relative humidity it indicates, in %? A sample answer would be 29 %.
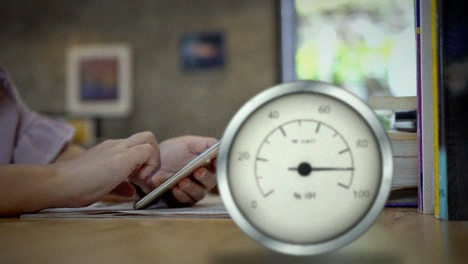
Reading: 90 %
